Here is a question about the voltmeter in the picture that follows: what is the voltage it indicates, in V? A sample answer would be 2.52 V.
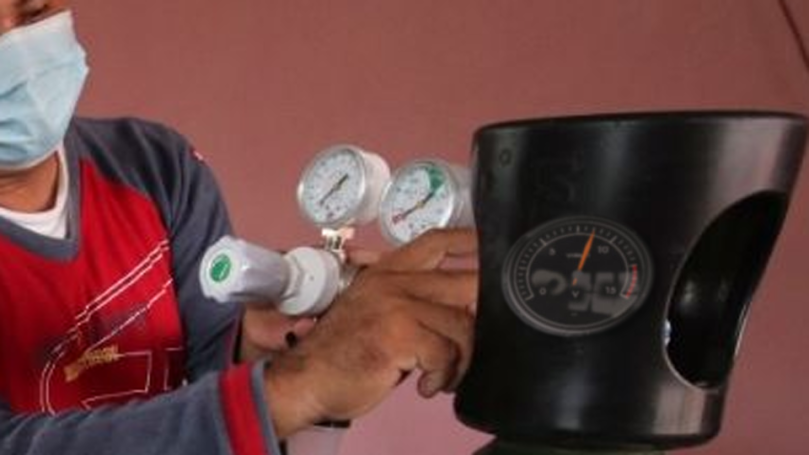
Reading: 8.5 V
